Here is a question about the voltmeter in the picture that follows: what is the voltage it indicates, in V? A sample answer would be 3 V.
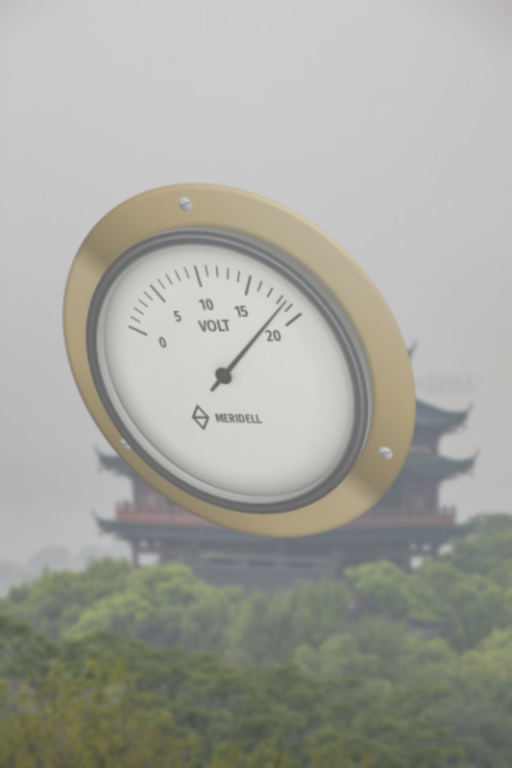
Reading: 18.5 V
